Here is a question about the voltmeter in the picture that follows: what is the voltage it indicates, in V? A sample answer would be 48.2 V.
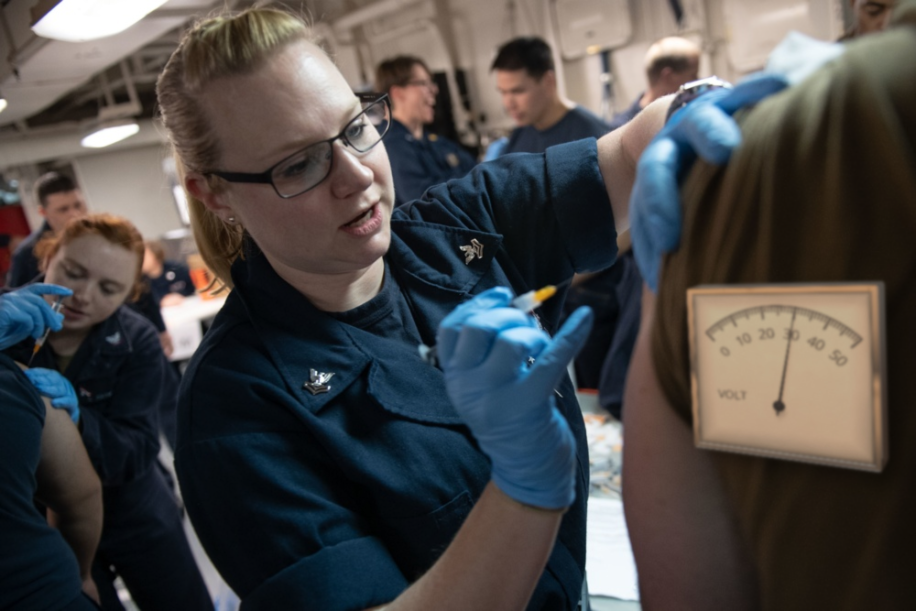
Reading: 30 V
